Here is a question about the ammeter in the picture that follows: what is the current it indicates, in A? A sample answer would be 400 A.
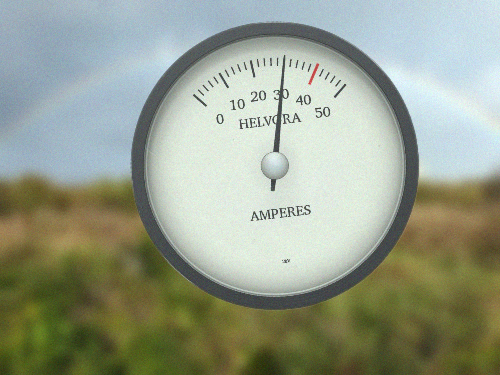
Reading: 30 A
